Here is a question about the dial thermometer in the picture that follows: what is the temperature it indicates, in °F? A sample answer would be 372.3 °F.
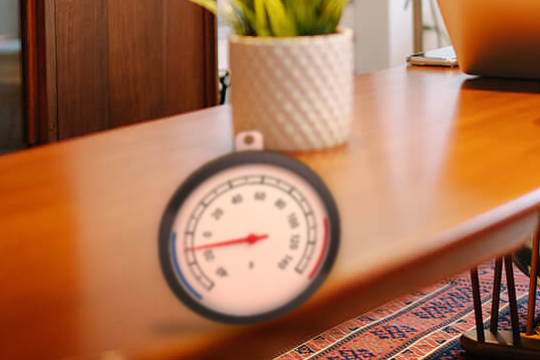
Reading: -10 °F
